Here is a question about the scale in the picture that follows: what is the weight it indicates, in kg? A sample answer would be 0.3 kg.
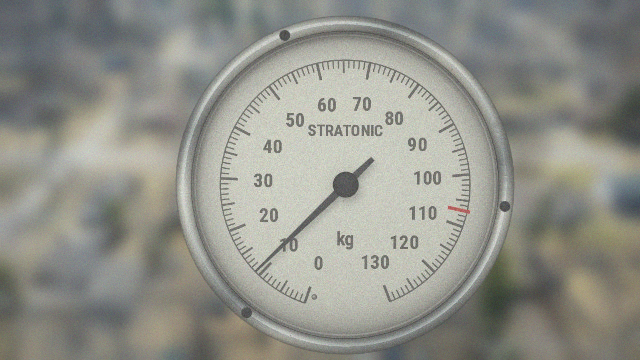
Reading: 11 kg
